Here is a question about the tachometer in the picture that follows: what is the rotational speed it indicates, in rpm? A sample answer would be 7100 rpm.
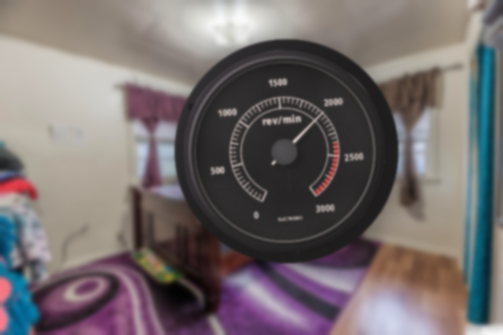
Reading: 2000 rpm
